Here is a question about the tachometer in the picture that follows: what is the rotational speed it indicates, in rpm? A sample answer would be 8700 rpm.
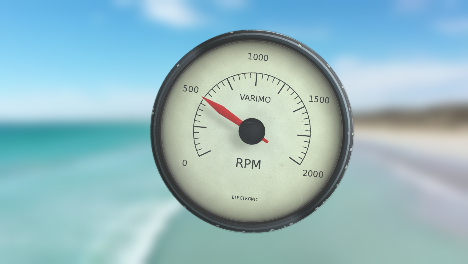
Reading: 500 rpm
